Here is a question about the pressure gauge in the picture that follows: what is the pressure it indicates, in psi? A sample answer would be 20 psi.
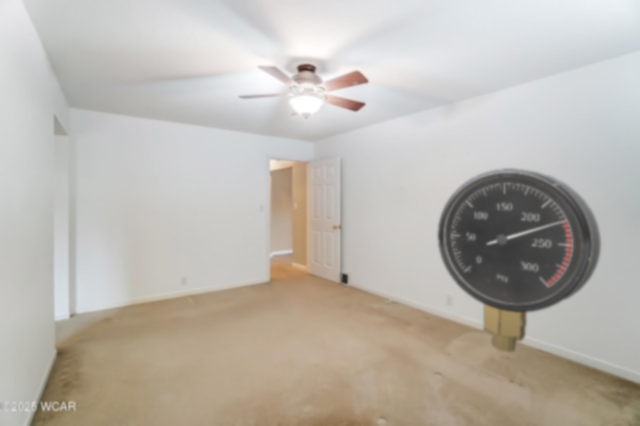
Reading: 225 psi
